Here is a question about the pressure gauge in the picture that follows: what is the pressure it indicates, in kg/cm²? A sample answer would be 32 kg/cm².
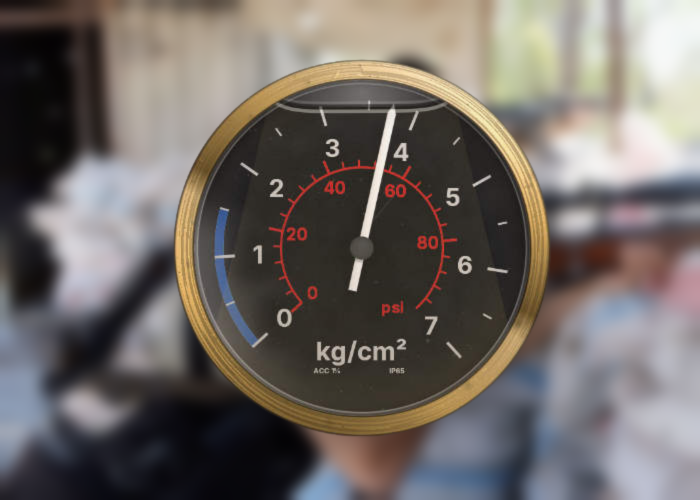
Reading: 3.75 kg/cm²
